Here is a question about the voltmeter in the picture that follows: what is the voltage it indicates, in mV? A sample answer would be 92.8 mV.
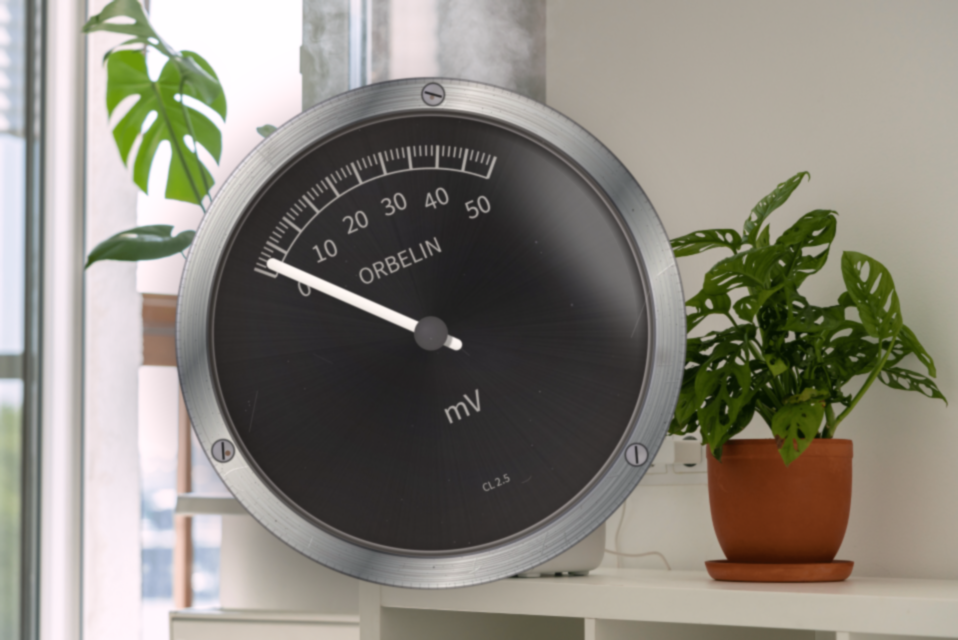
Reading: 2 mV
